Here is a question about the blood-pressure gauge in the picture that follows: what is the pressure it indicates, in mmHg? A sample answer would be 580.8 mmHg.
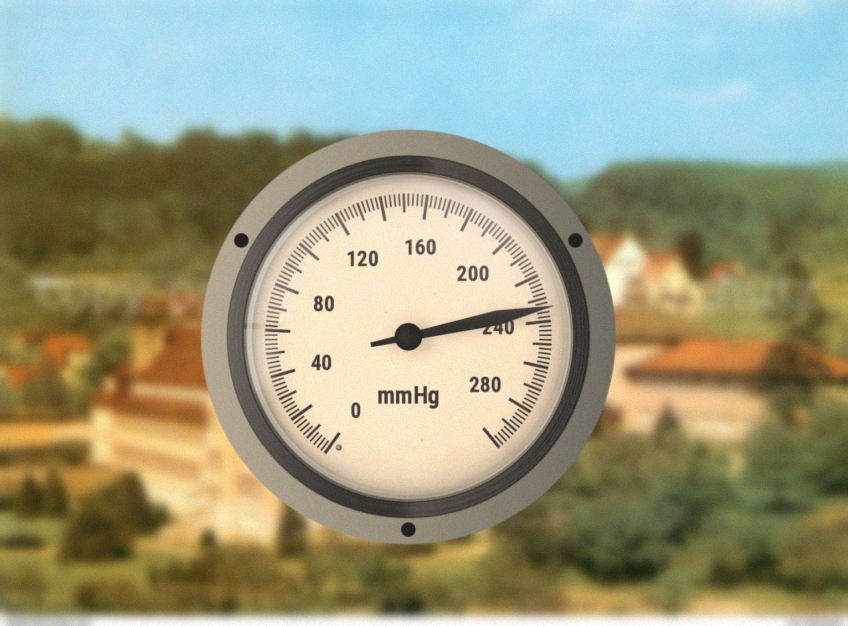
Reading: 234 mmHg
